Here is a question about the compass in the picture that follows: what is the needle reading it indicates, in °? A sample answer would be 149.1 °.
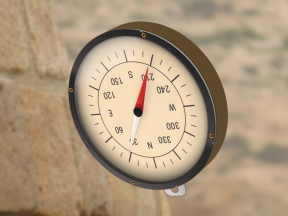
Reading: 210 °
